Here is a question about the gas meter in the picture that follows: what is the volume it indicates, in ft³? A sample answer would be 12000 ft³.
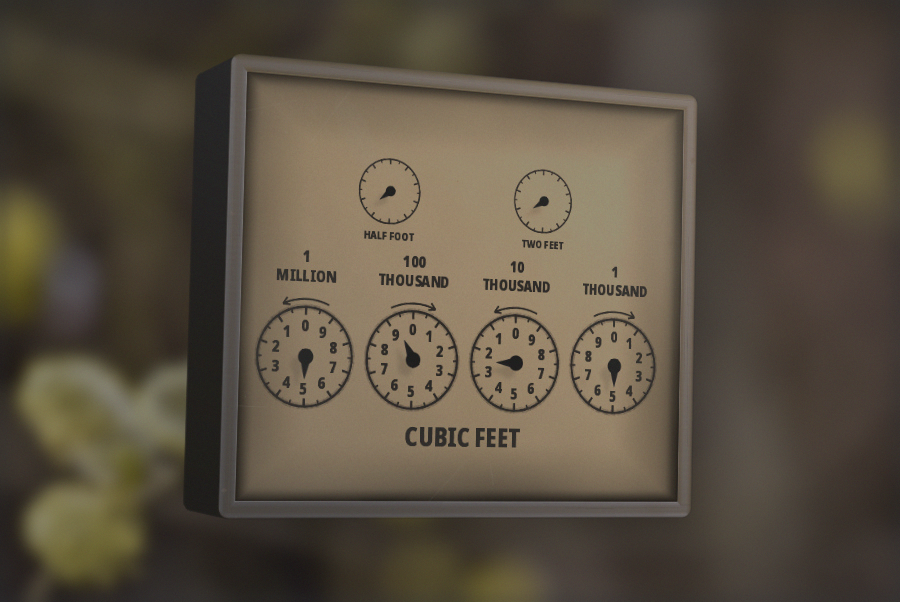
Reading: 492500 ft³
